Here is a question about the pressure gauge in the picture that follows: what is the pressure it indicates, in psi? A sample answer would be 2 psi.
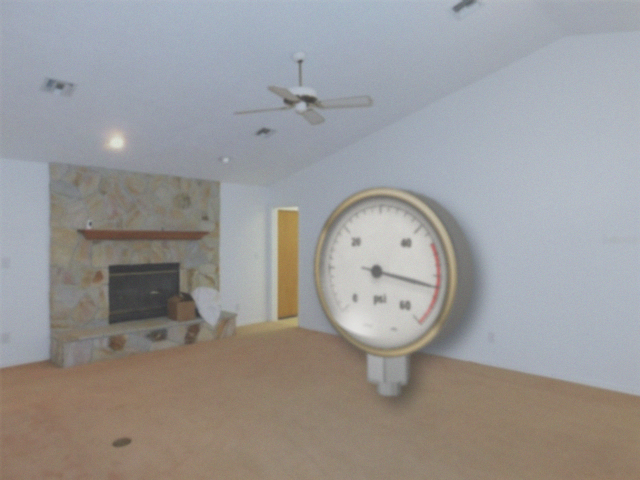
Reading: 52 psi
